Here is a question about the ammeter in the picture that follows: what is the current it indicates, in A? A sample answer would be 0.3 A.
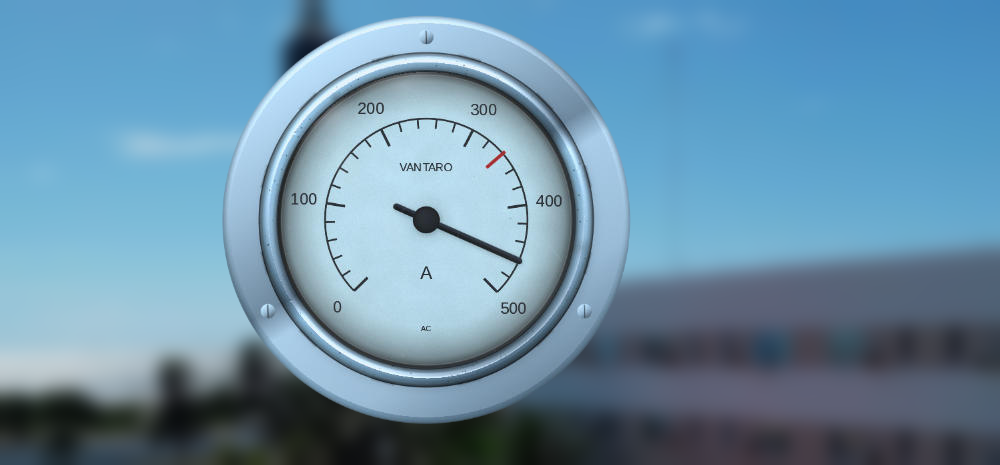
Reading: 460 A
